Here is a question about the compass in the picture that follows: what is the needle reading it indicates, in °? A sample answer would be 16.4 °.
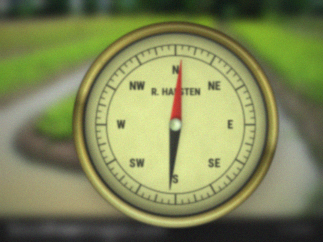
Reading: 5 °
